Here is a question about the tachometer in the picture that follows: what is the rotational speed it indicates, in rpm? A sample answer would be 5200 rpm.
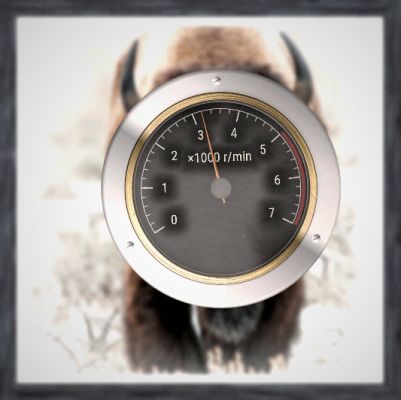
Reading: 3200 rpm
